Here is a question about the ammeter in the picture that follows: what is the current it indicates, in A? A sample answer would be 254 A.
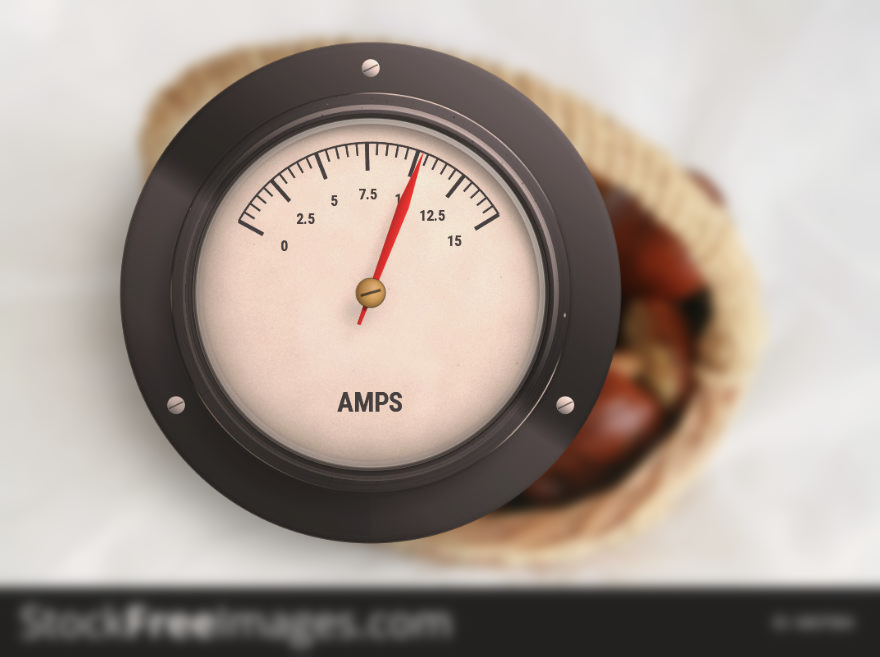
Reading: 10.25 A
